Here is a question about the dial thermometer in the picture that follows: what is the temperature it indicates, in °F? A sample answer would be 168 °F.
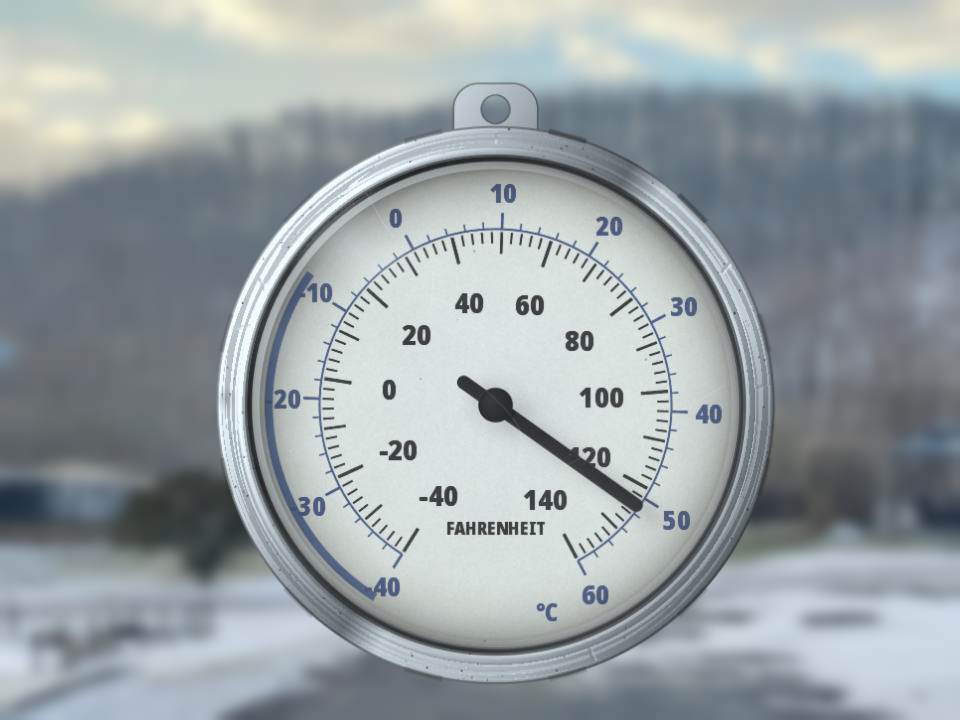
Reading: 124 °F
